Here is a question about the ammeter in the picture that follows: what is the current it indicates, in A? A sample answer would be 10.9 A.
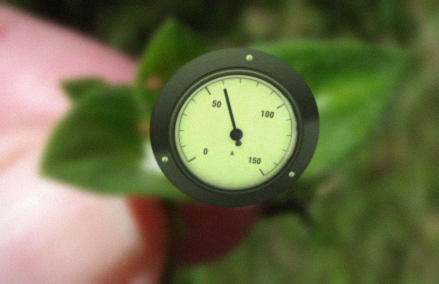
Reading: 60 A
